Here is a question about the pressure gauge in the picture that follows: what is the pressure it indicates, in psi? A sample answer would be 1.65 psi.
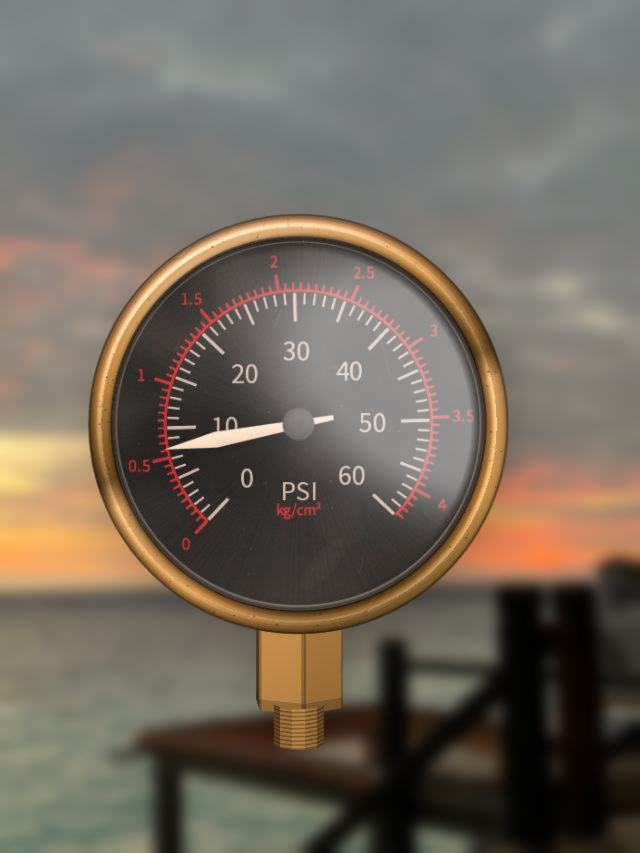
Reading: 8 psi
